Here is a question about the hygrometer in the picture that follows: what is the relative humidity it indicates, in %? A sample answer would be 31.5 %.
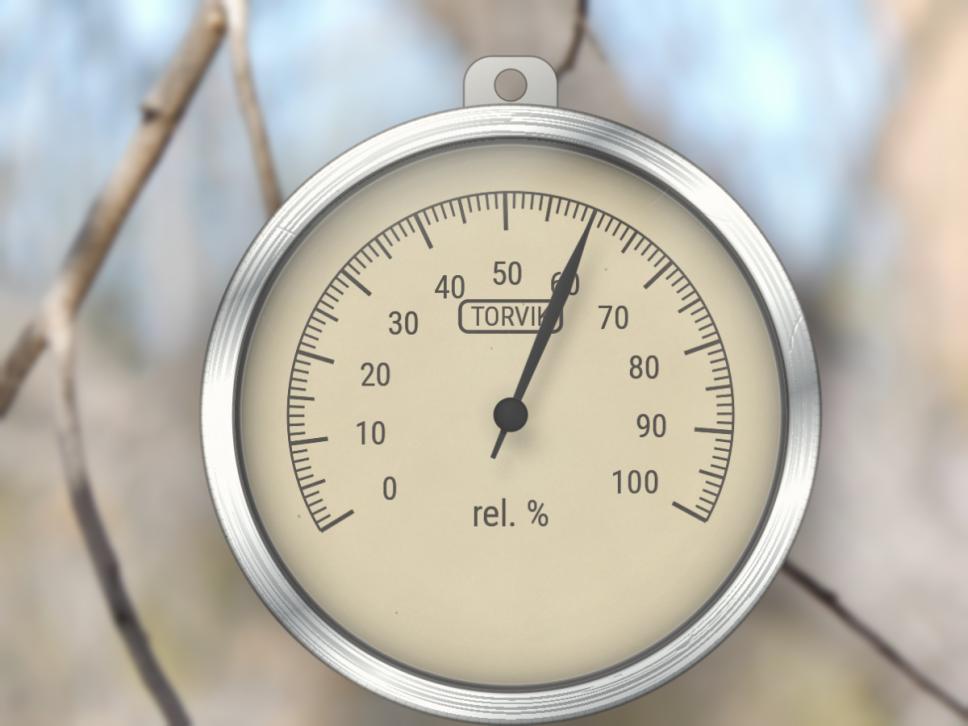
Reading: 60 %
